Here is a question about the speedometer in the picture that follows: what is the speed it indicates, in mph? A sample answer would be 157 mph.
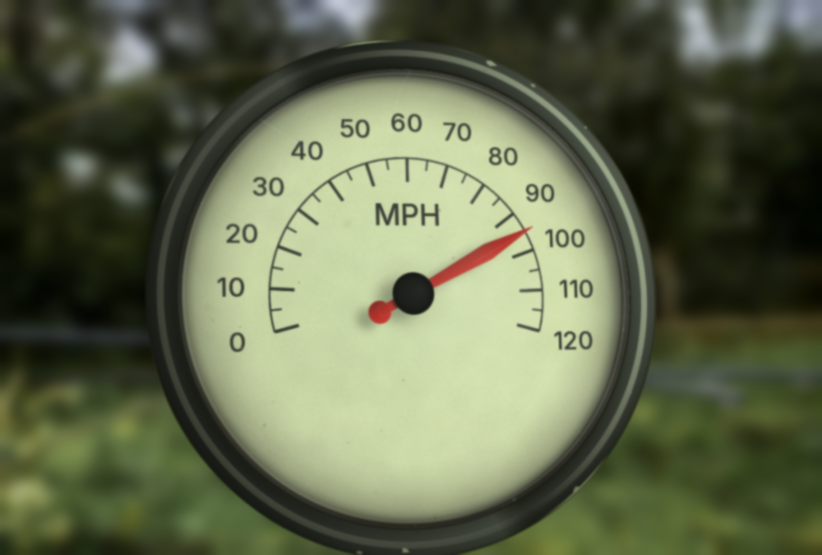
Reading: 95 mph
